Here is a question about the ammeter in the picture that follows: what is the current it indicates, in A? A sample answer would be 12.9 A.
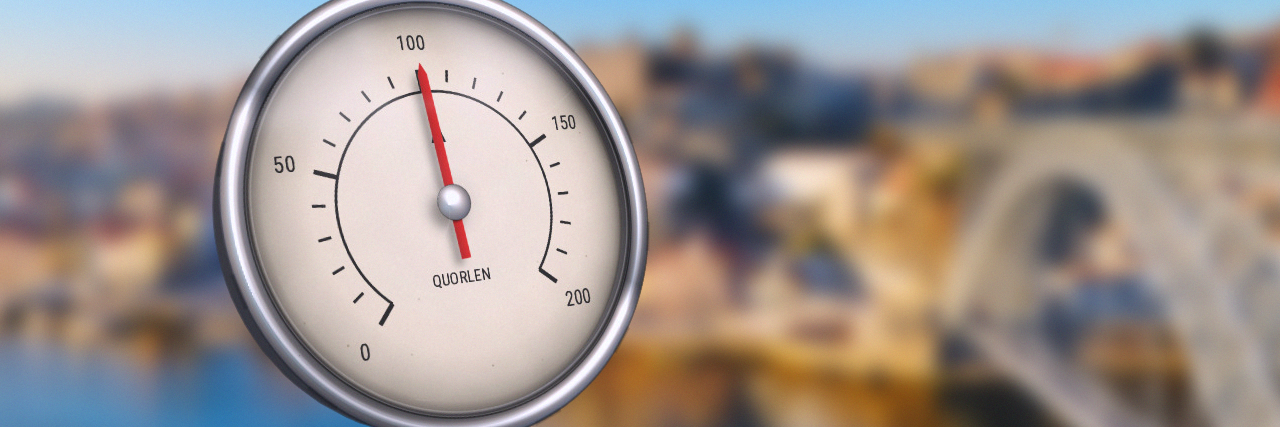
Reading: 100 A
